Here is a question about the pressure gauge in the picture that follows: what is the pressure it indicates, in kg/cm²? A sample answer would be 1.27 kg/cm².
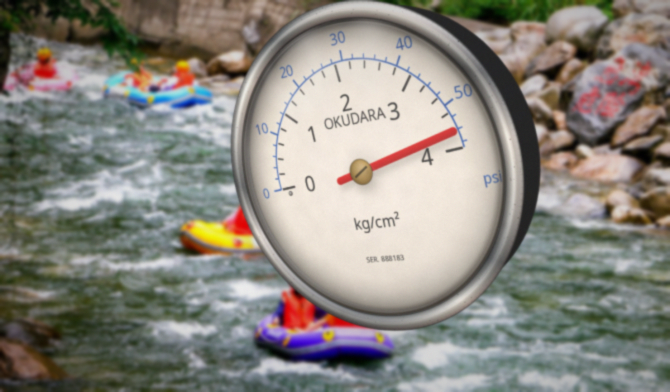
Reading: 3.8 kg/cm²
